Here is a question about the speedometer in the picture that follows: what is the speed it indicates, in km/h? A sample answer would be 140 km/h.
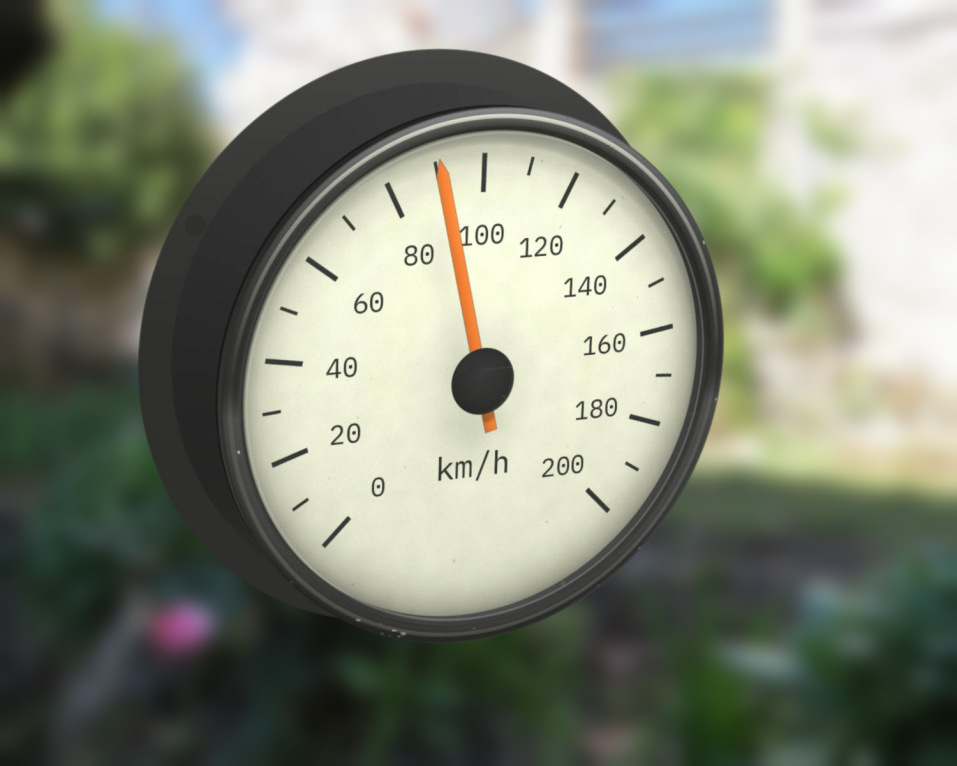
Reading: 90 km/h
